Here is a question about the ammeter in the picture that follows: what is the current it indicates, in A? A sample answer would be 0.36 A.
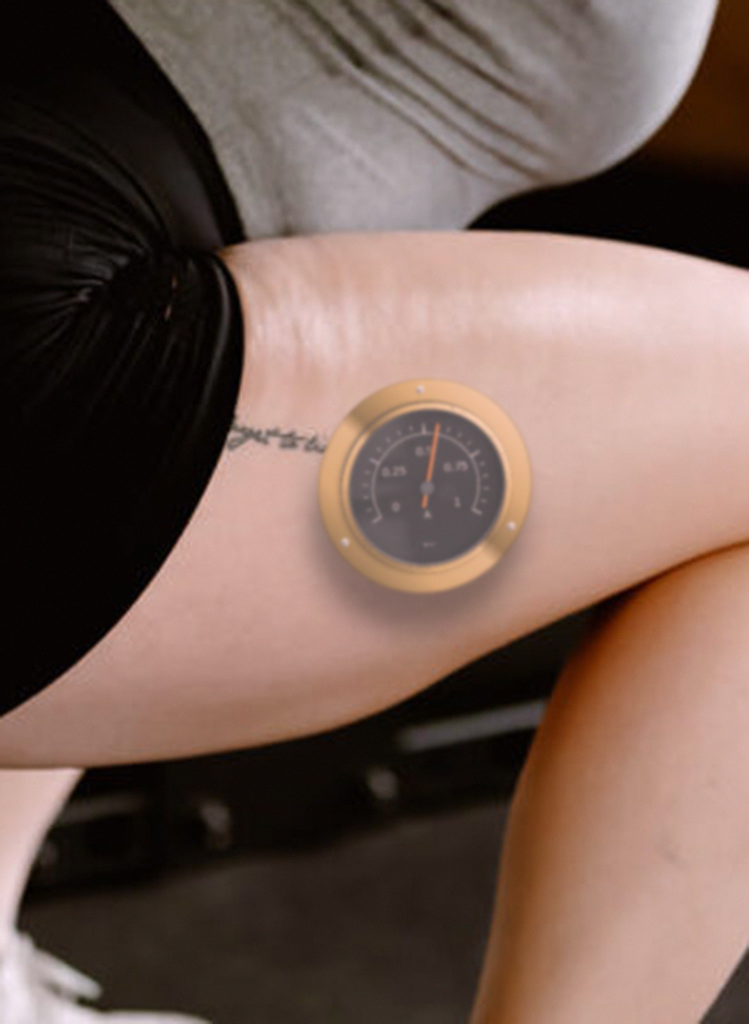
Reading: 0.55 A
